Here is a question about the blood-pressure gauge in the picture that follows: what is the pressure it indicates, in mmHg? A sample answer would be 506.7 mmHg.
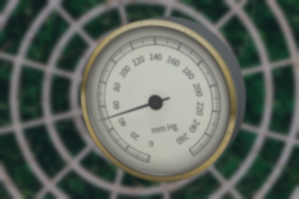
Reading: 50 mmHg
